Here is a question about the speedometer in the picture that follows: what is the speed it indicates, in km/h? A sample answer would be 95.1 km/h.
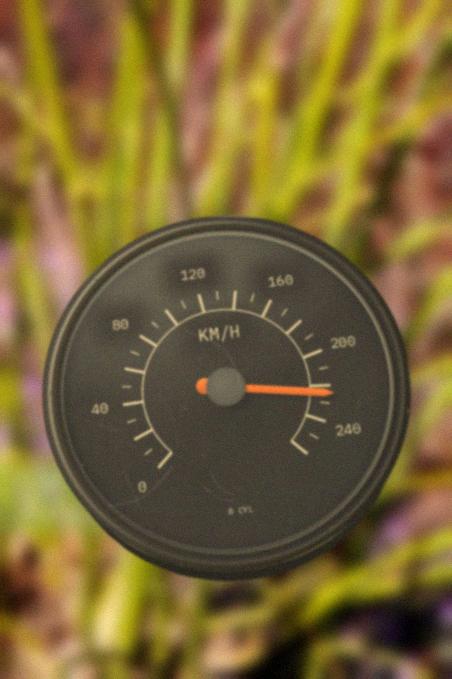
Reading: 225 km/h
